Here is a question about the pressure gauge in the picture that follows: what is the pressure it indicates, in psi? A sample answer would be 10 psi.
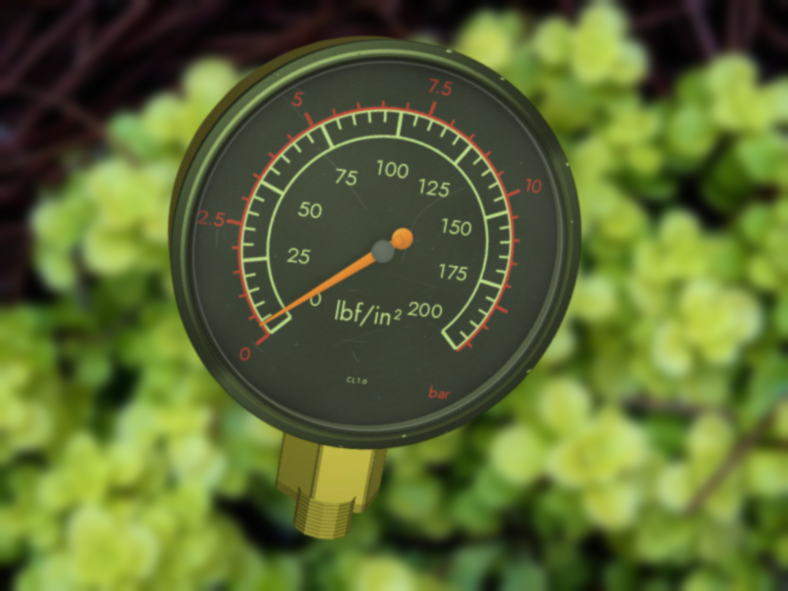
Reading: 5 psi
